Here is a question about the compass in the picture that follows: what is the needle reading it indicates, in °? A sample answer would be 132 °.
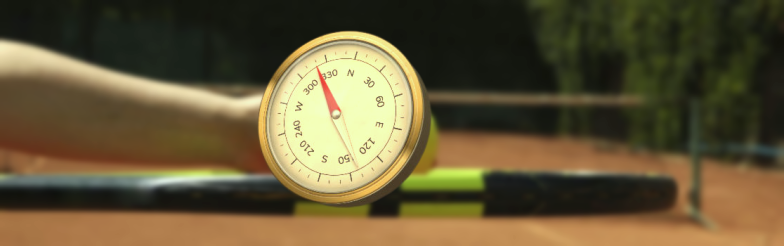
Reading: 320 °
